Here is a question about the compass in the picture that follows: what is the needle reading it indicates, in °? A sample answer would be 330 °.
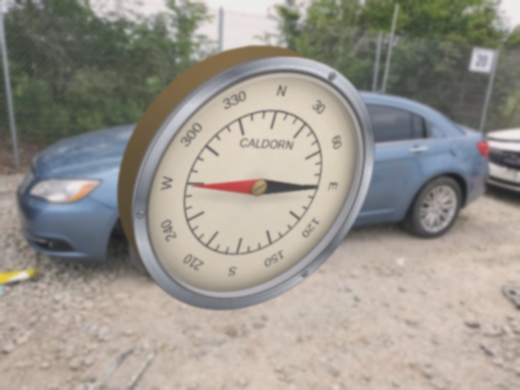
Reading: 270 °
